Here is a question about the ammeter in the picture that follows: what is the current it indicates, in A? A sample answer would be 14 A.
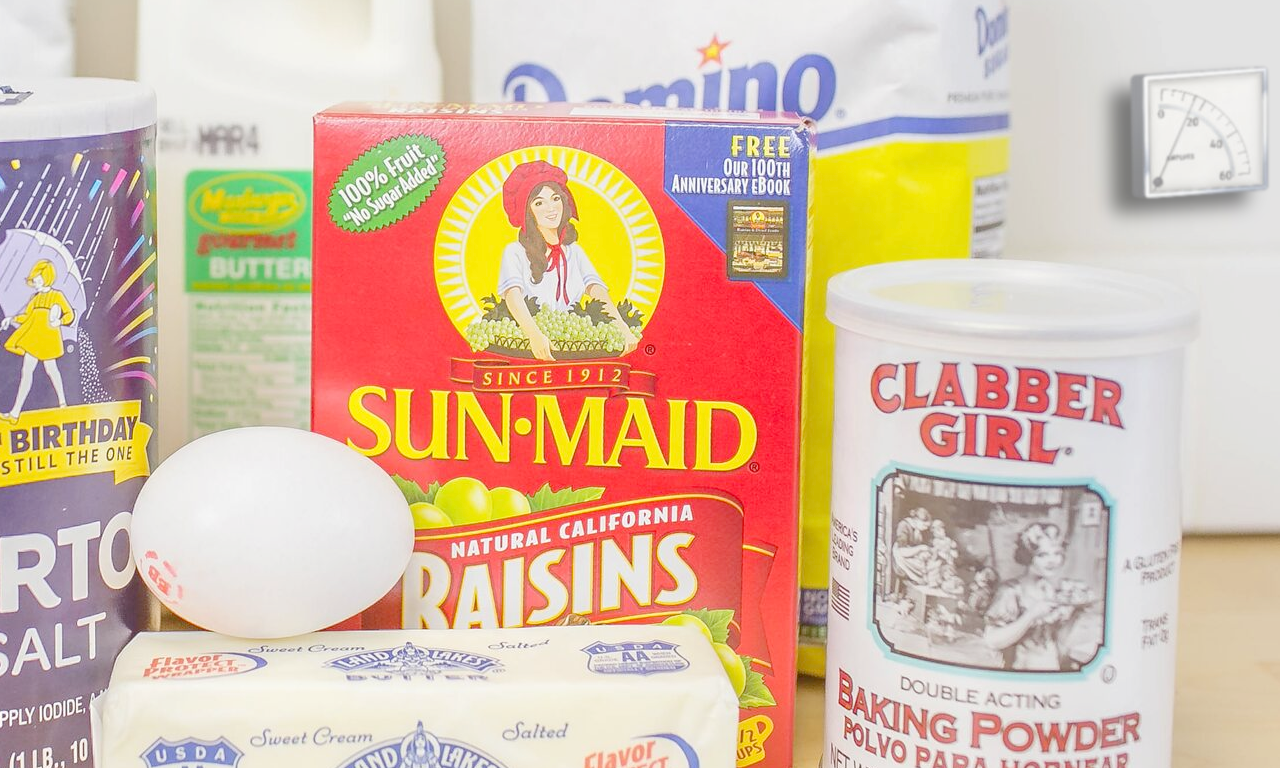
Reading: 15 A
